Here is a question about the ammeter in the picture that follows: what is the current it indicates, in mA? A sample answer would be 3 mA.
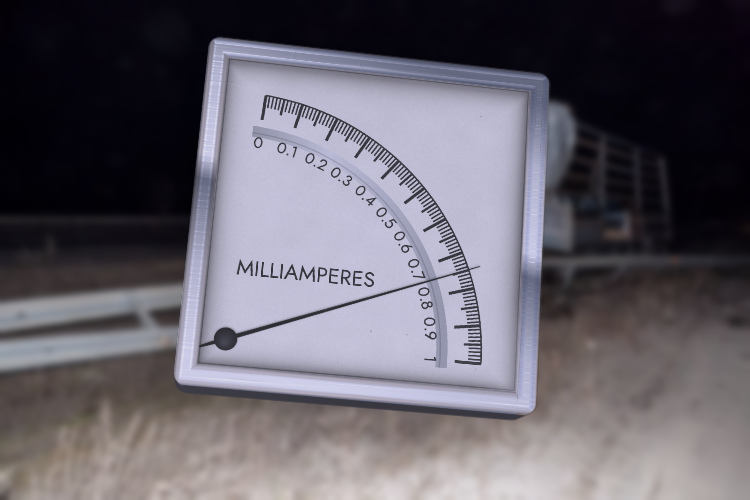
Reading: 0.75 mA
